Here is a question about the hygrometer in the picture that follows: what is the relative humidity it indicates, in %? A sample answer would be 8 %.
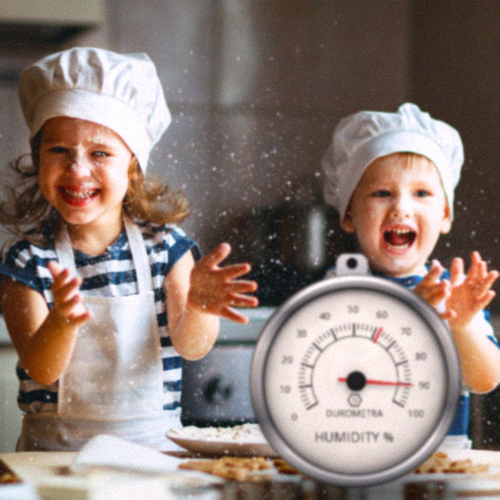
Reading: 90 %
